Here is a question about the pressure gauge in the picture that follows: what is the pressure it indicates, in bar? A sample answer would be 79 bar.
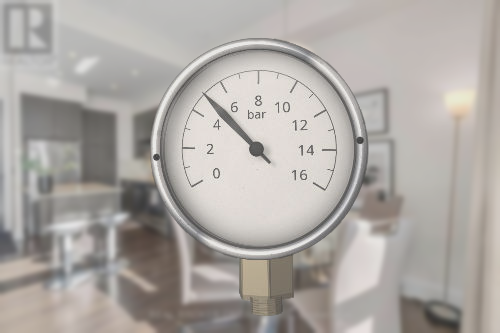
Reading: 5 bar
